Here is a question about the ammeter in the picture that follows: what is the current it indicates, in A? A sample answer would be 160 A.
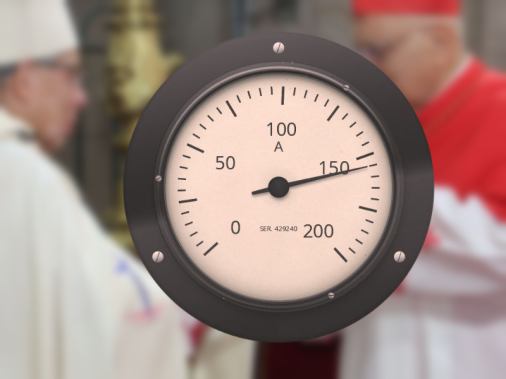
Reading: 155 A
